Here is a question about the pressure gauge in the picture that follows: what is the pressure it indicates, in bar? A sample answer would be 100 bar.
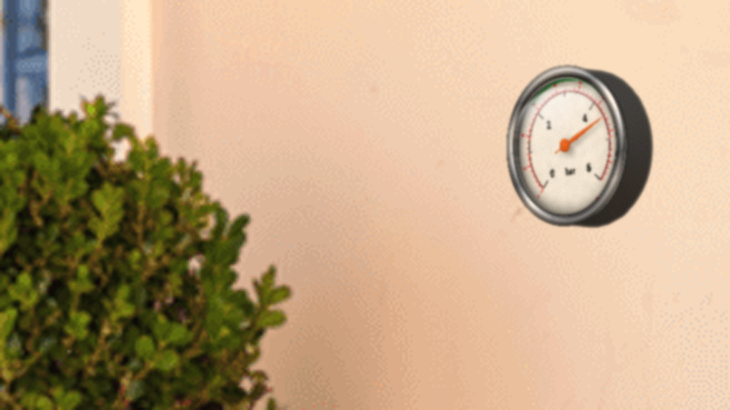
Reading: 4.5 bar
